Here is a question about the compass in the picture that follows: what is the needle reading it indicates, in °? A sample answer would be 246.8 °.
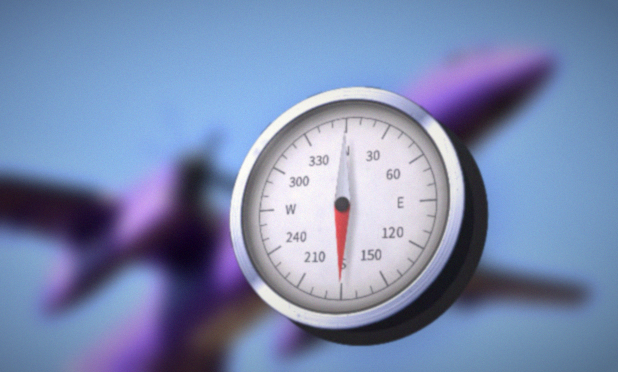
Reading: 180 °
